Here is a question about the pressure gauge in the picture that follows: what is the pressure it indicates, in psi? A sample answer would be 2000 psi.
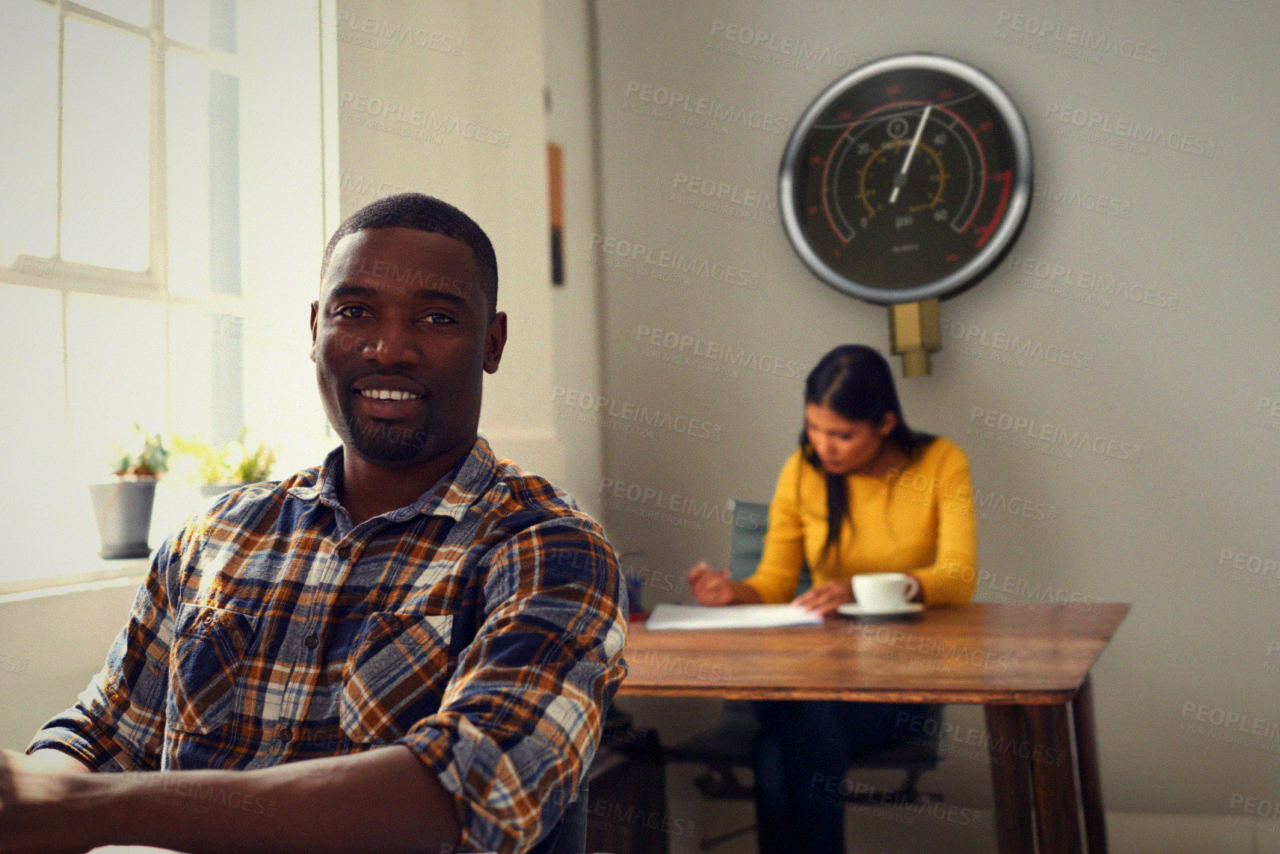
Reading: 35 psi
